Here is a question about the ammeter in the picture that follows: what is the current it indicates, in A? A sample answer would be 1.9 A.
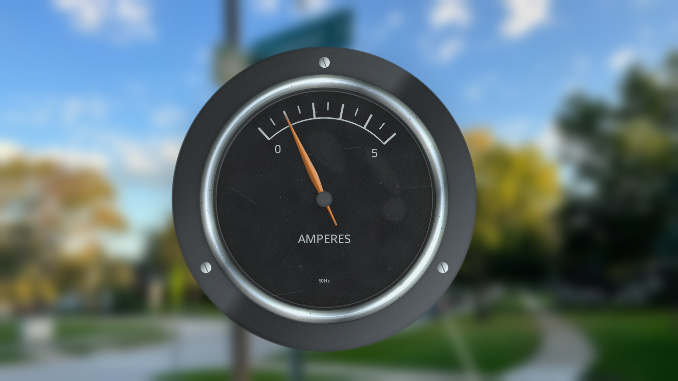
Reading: 1 A
